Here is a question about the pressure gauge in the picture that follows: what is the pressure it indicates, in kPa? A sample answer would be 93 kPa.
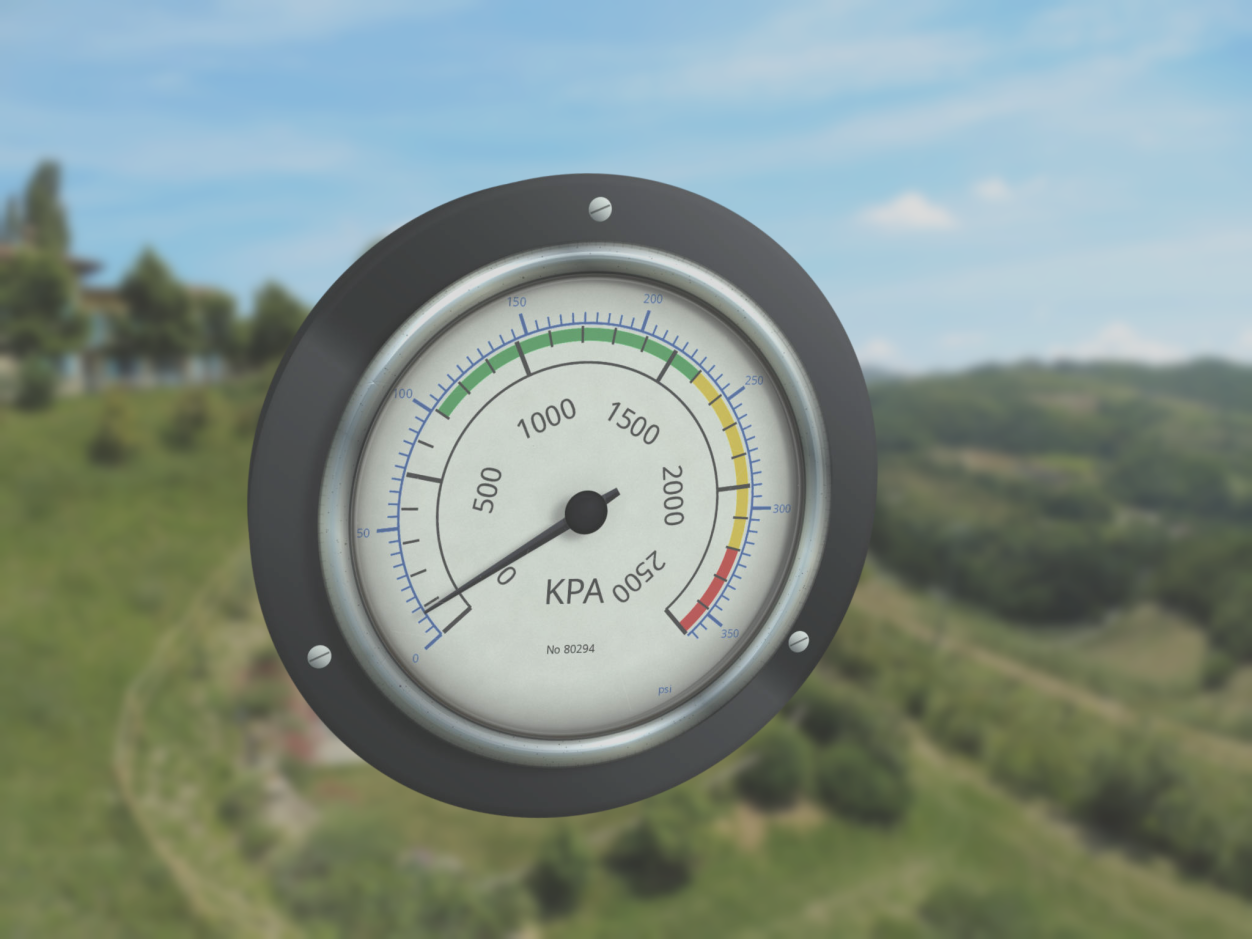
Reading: 100 kPa
